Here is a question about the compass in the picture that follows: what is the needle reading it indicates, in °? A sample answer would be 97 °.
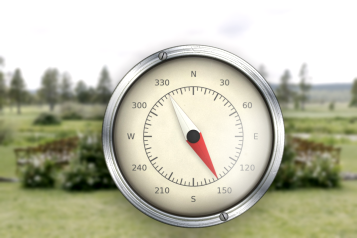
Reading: 150 °
